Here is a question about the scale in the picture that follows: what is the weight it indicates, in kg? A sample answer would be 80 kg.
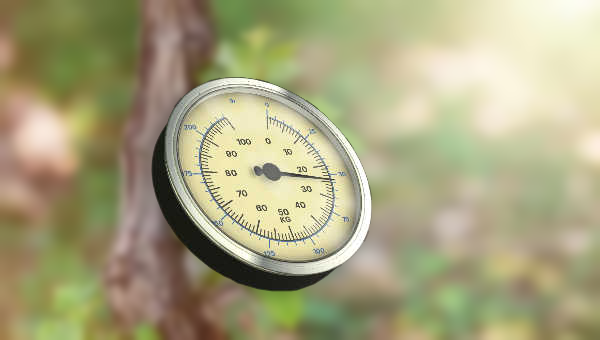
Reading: 25 kg
